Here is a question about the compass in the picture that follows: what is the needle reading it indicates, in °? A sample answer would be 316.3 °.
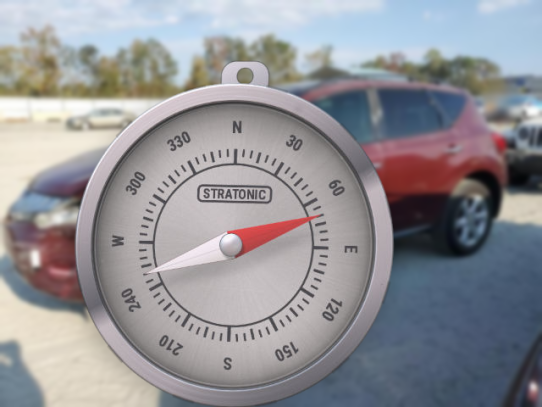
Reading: 70 °
